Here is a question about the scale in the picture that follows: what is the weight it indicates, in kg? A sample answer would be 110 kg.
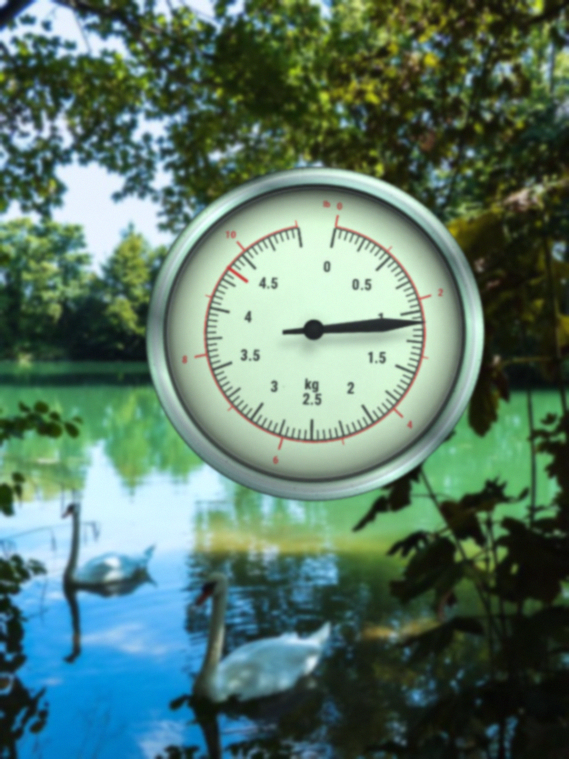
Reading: 1.1 kg
